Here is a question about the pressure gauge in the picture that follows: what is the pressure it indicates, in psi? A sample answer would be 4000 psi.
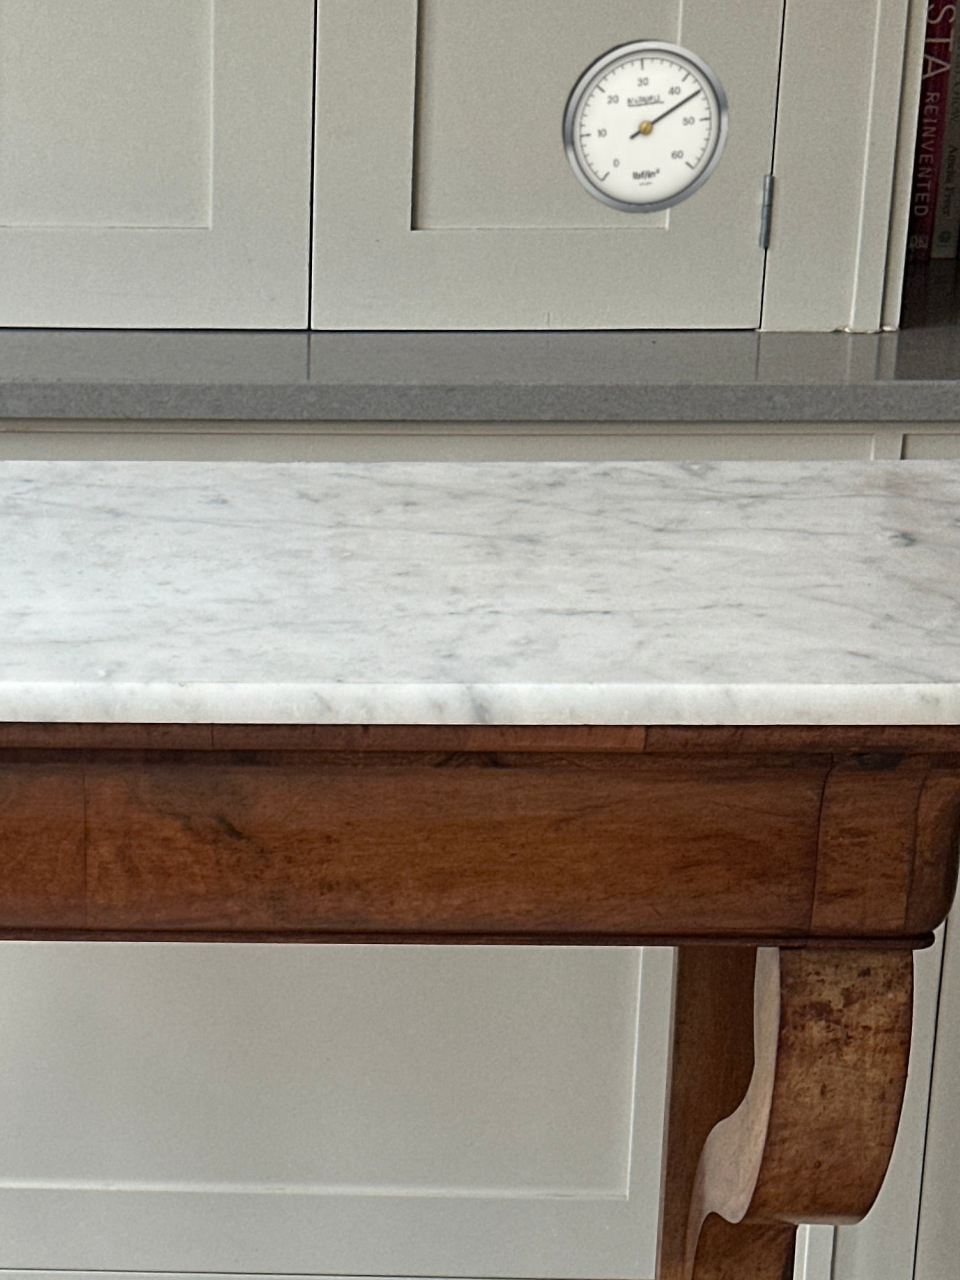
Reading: 44 psi
